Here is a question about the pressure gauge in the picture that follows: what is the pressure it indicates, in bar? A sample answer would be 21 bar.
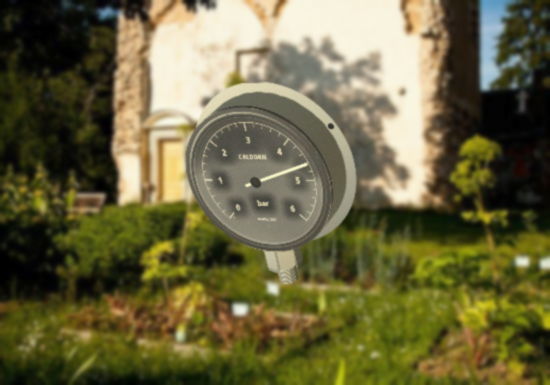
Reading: 4.6 bar
